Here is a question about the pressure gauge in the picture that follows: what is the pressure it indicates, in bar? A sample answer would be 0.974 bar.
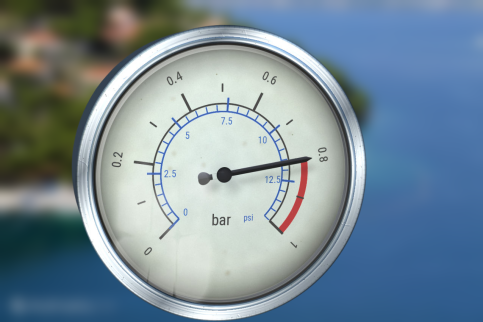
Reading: 0.8 bar
